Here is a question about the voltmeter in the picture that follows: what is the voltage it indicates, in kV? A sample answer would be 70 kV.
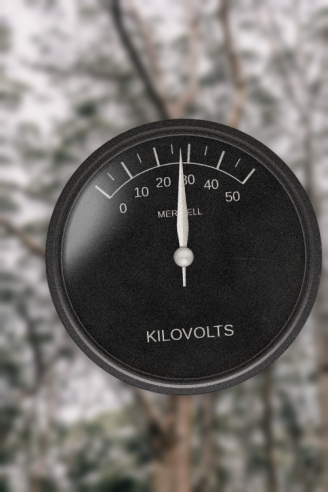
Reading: 27.5 kV
